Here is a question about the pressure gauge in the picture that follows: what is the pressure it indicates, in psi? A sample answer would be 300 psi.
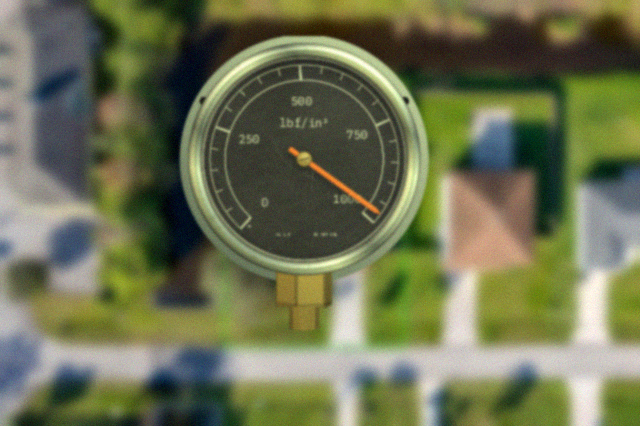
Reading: 975 psi
